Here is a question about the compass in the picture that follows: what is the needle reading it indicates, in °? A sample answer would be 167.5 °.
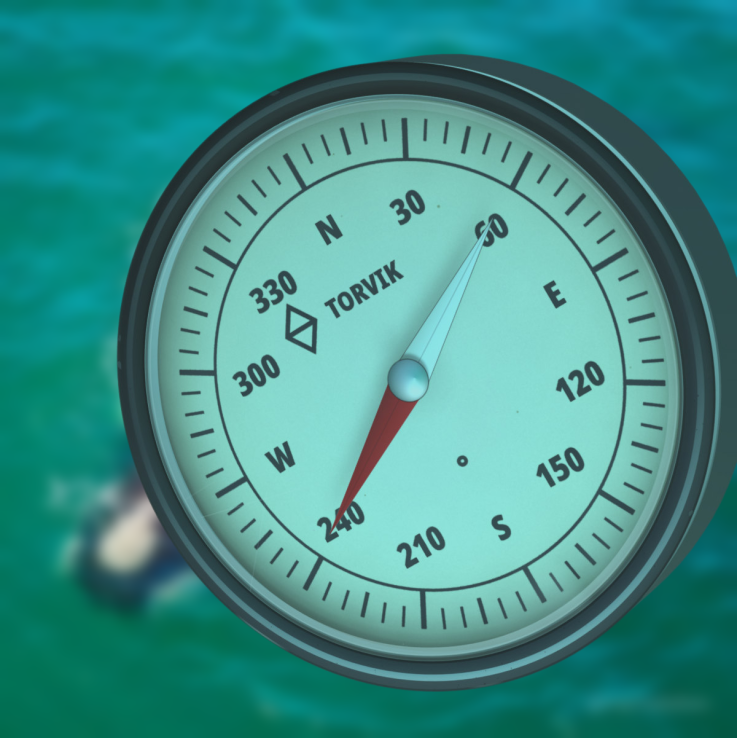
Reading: 240 °
